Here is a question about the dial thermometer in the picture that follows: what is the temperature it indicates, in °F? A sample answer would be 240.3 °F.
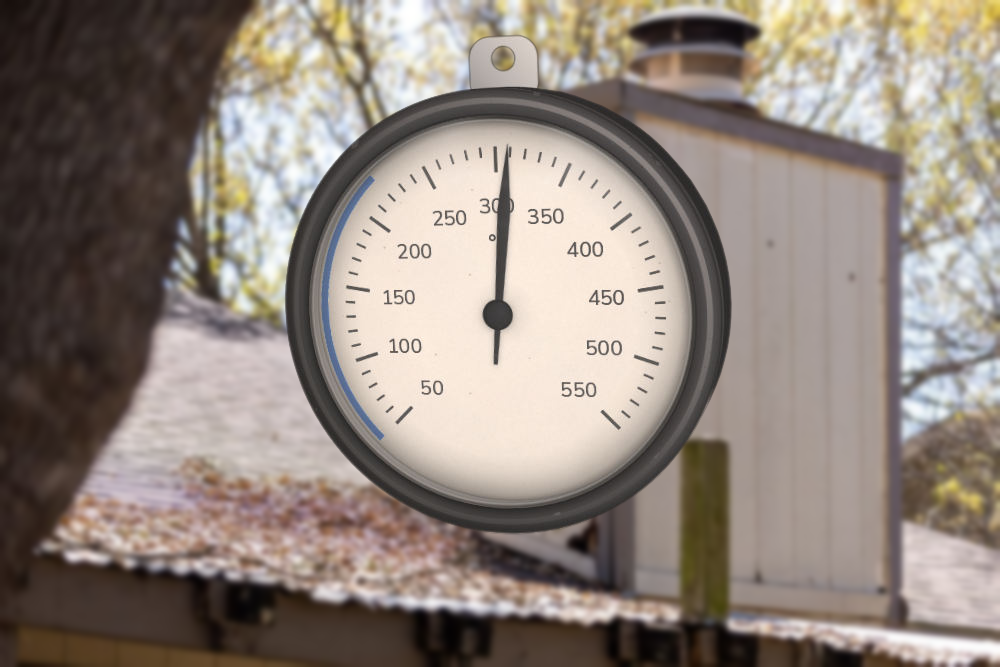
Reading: 310 °F
